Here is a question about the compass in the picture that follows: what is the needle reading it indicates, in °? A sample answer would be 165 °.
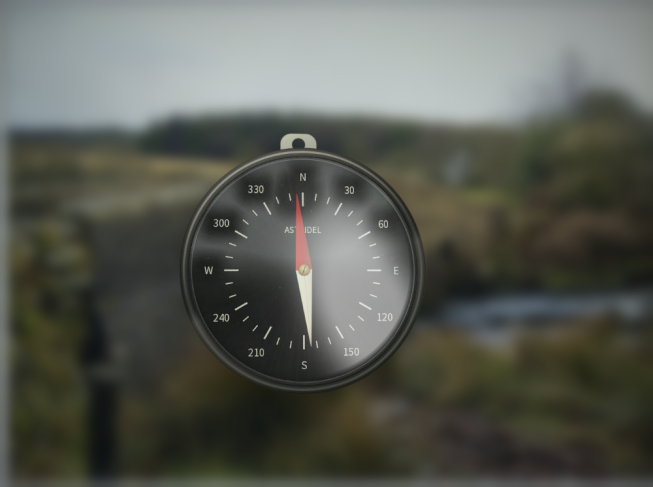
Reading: 355 °
